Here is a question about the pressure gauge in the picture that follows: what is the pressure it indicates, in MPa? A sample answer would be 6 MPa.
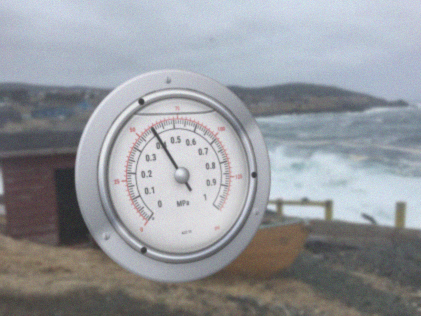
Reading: 0.4 MPa
